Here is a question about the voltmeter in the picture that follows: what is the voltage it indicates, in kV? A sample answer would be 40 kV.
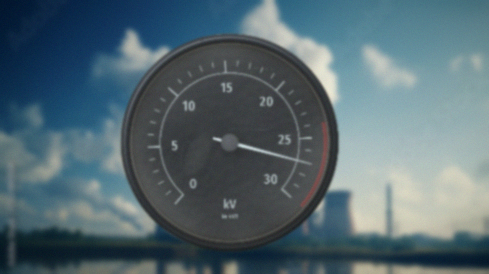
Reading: 27 kV
